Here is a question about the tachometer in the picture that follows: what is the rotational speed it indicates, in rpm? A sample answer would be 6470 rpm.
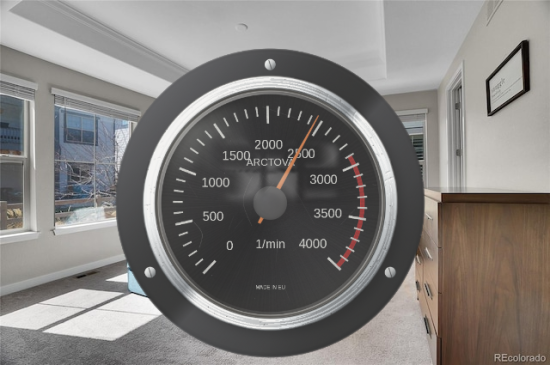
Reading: 2450 rpm
